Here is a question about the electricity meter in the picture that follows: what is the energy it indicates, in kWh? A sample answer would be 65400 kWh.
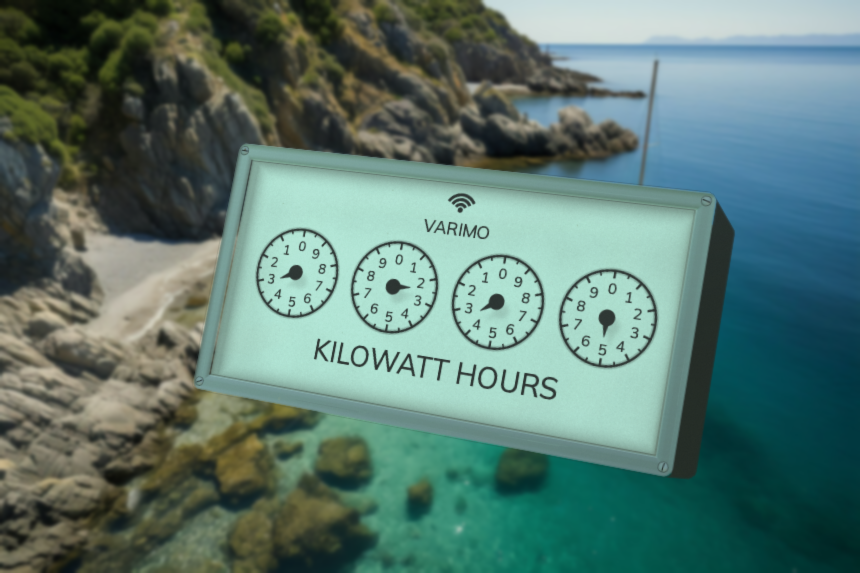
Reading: 3235 kWh
